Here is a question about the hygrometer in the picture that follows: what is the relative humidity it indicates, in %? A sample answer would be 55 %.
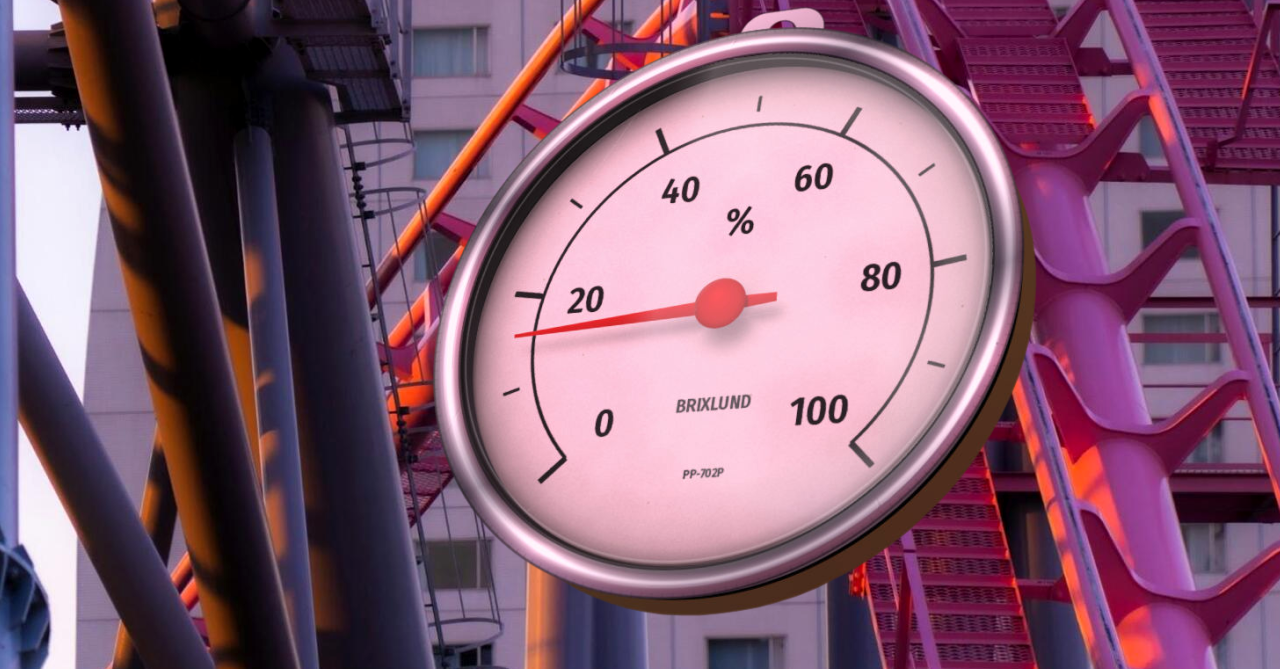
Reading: 15 %
